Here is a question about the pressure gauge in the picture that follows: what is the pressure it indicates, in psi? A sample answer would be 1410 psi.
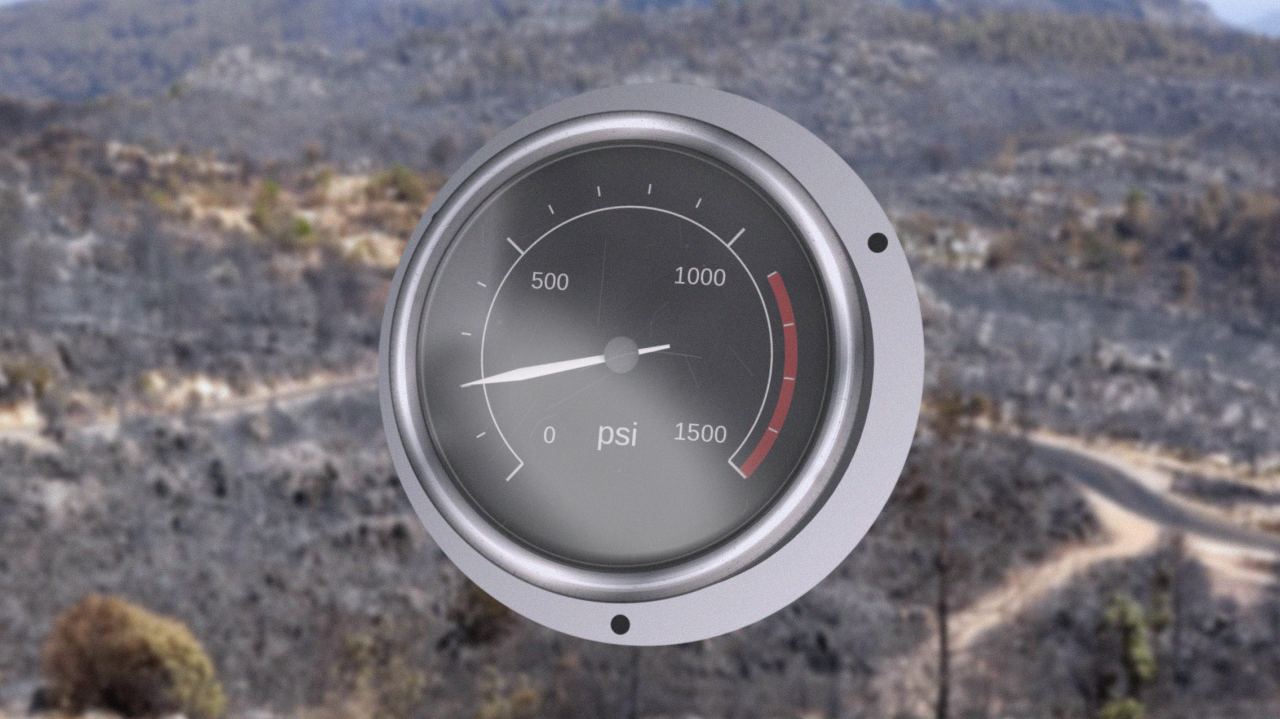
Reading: 200 psi
